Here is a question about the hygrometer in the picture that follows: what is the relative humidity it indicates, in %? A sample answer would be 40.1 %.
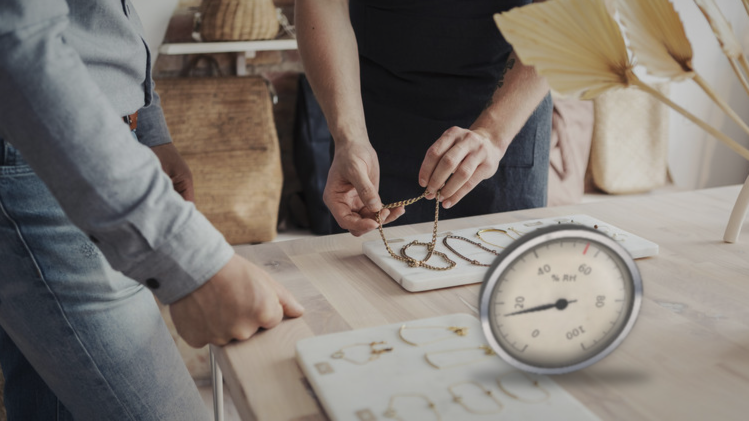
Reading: 16 %
